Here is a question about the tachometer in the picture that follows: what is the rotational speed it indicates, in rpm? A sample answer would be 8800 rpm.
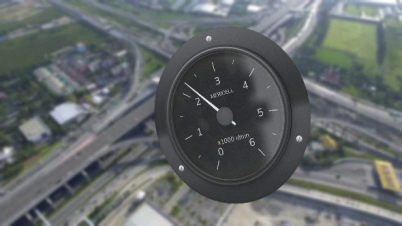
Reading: 2250 rpm
